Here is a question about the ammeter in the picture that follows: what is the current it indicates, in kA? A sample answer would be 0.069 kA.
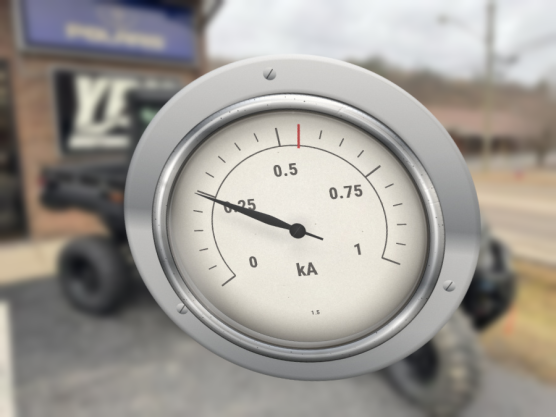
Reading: 0.25 kA
